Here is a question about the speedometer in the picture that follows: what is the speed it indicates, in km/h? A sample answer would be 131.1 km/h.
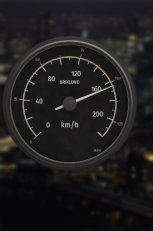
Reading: 165 km/h
